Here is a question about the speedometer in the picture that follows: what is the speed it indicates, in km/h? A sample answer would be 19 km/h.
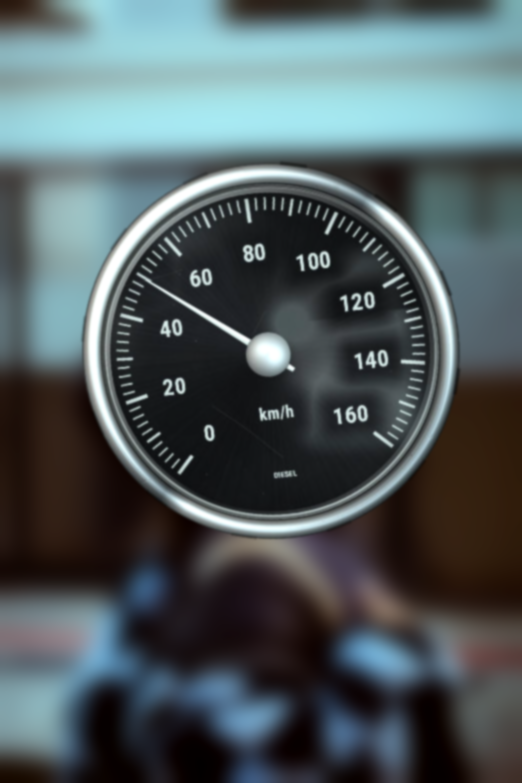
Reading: 50 km/h
